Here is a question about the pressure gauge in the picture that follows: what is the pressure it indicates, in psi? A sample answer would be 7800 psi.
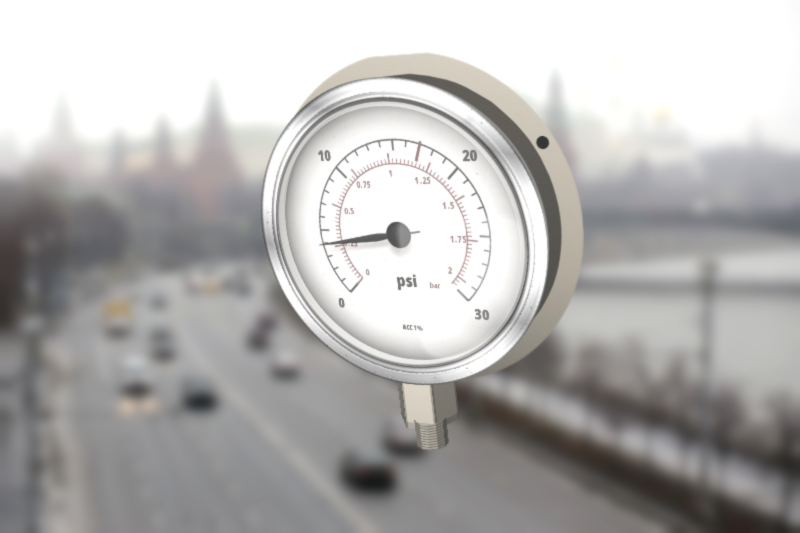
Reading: 4 psi
